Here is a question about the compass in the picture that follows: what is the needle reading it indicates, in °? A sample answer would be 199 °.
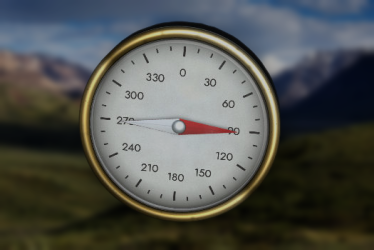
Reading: 90 °
